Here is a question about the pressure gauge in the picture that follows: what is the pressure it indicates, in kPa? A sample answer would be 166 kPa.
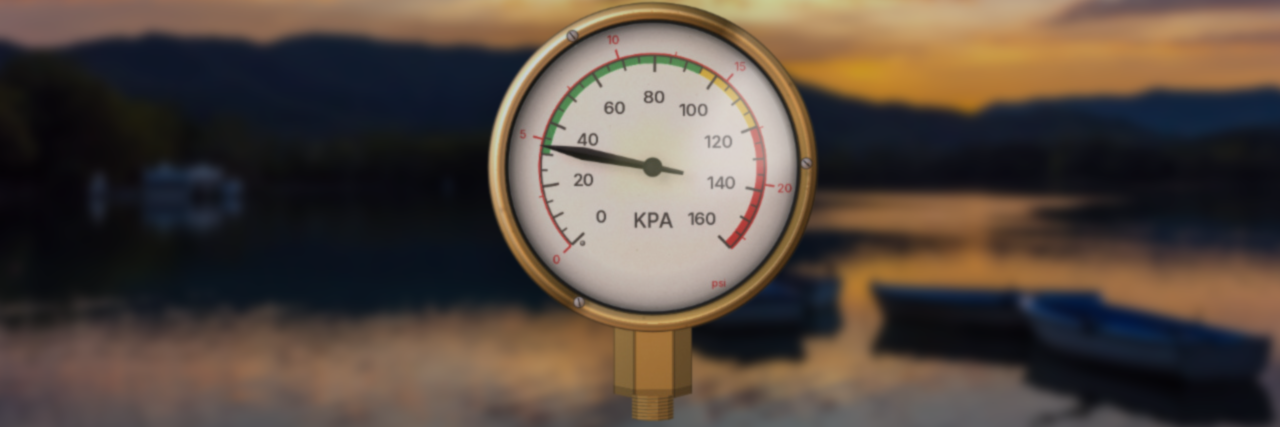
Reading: 32.5 kPa
